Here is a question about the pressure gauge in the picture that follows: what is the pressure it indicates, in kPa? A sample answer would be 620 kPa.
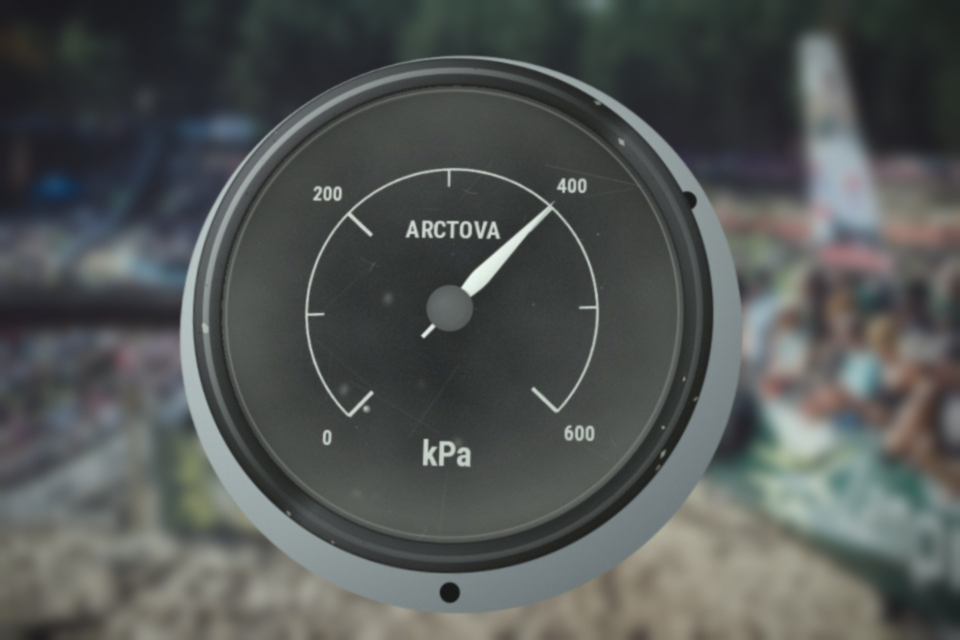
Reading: 400 kPa
